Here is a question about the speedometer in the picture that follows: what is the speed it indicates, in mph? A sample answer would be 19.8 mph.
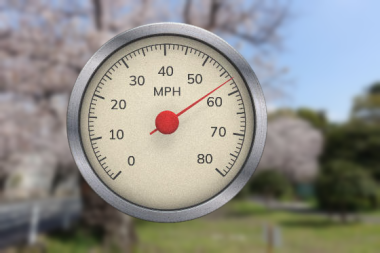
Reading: 57 mph
